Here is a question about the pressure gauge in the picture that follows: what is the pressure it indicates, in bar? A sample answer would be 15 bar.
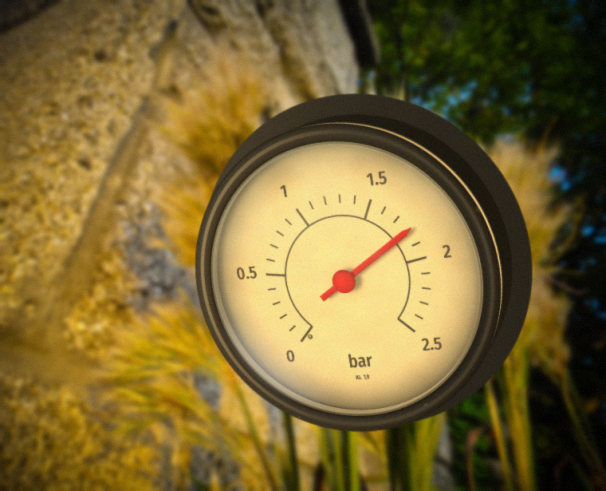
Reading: 1.8 bar
